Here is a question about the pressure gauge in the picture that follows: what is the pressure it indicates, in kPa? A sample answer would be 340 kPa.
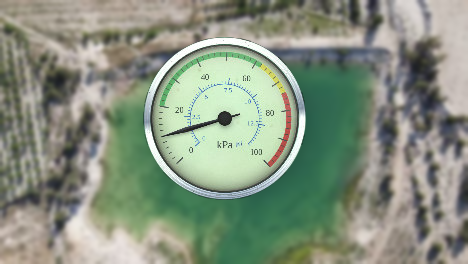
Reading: 10 kPa
